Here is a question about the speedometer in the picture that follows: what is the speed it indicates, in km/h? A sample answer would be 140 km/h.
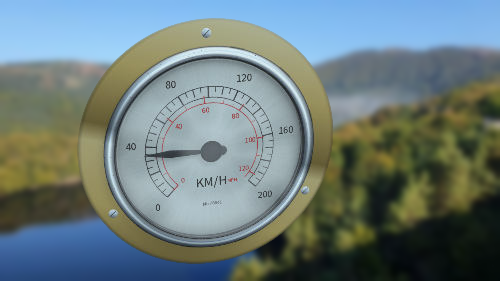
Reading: 35 km/h
